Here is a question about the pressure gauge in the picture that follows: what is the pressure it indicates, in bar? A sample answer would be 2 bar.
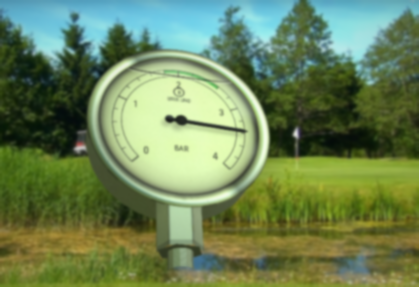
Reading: 3.4 bar
